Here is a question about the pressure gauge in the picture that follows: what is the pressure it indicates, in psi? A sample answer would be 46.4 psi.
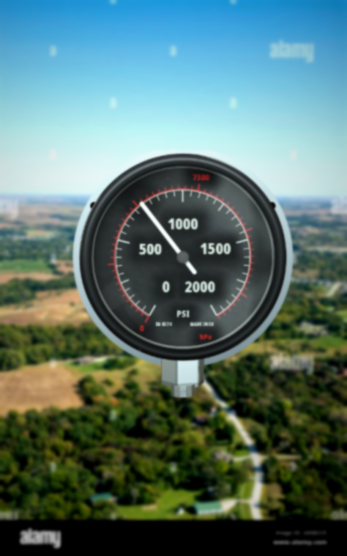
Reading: 750 psi
